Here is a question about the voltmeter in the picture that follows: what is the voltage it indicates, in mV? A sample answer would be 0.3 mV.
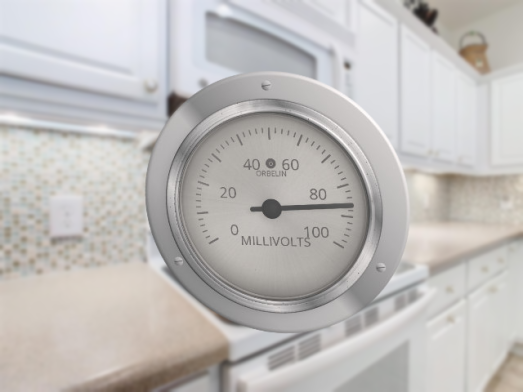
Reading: 86 mV
